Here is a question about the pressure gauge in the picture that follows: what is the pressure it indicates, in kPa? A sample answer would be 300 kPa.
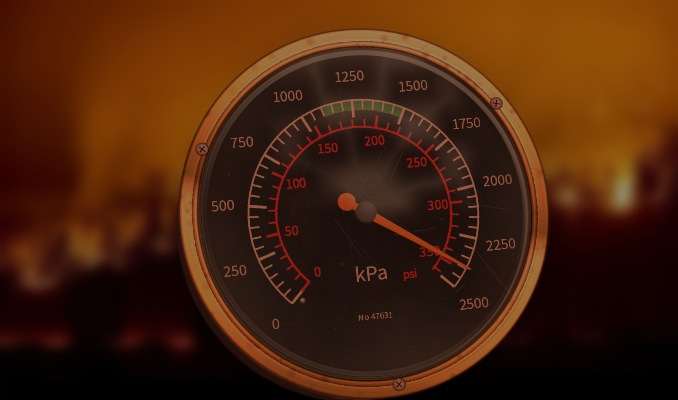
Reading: 2400 kPa
